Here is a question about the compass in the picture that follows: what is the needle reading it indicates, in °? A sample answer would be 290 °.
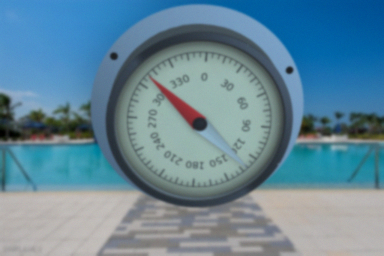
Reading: 310 °
